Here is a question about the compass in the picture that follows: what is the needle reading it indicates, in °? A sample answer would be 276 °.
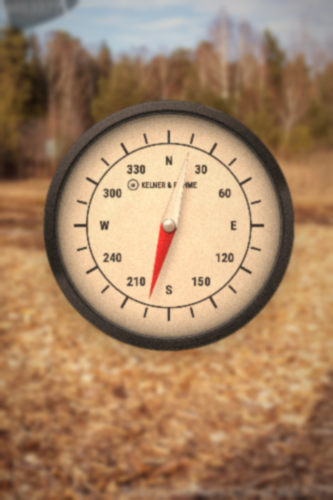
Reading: 195 °
